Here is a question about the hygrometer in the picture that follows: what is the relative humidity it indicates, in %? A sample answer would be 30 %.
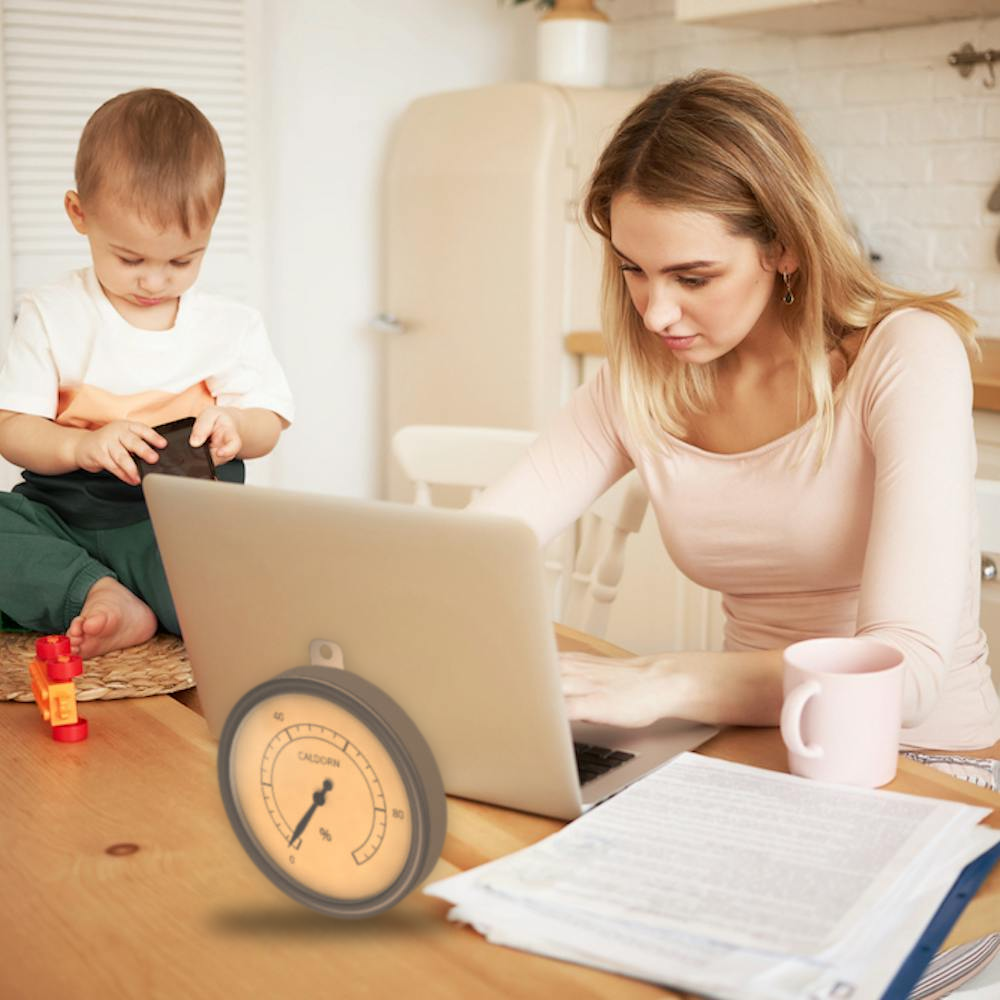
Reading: 2 %
